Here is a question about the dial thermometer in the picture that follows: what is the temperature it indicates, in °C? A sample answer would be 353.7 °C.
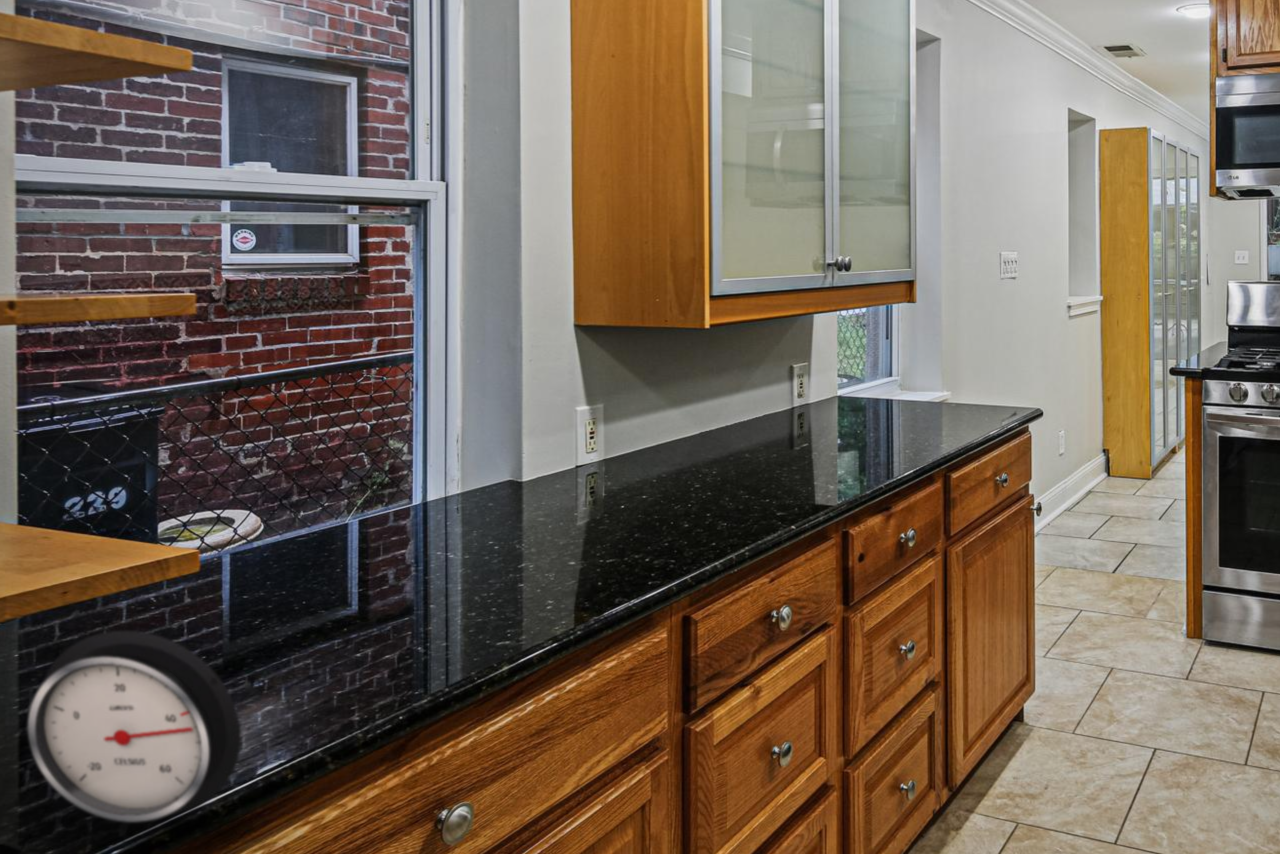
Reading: 44 °C
